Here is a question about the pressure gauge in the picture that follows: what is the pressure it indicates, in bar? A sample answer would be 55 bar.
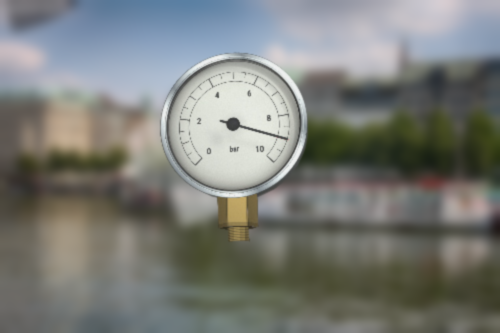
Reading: 9 bar
